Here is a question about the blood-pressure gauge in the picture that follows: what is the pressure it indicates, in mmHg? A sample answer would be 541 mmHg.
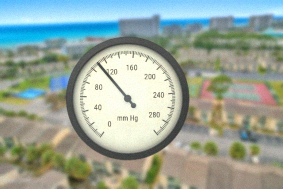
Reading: 110 mmHg
